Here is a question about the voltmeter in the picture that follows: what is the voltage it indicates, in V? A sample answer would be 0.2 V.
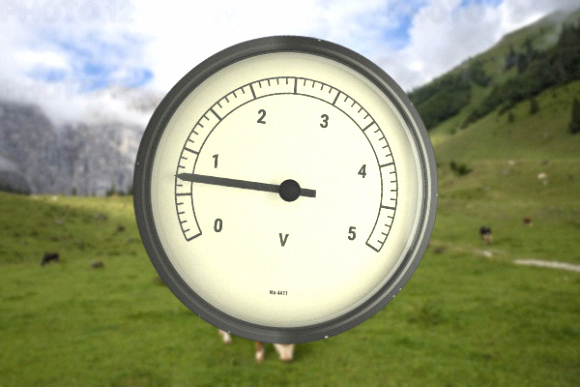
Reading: 0.7 V
